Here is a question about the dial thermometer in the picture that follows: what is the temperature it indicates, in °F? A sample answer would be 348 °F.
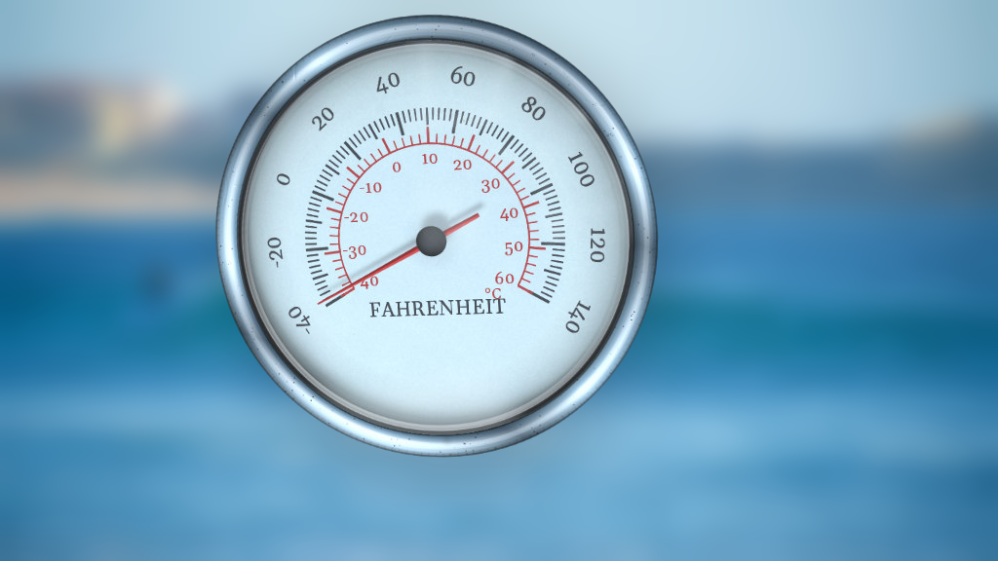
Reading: -38 °F
